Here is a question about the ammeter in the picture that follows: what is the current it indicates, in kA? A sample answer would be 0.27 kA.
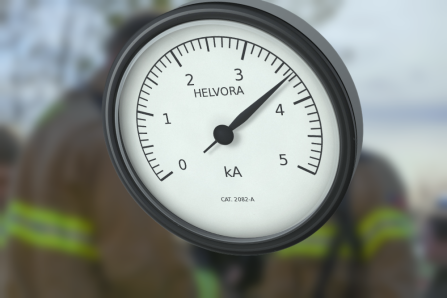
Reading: 3.65 kA
